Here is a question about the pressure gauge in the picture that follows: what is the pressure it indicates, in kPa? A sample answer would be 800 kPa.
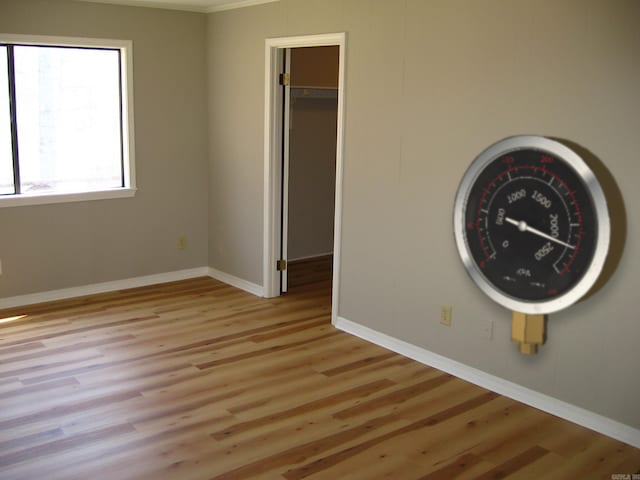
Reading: 2200 kPa
